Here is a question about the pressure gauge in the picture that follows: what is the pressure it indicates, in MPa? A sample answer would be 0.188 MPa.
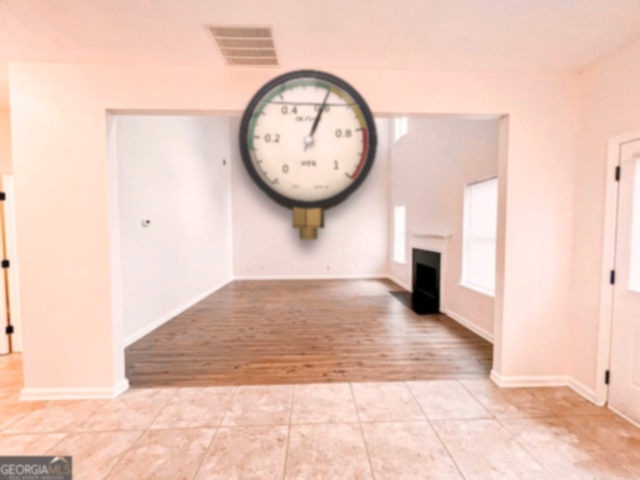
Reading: 0.6 MPa
